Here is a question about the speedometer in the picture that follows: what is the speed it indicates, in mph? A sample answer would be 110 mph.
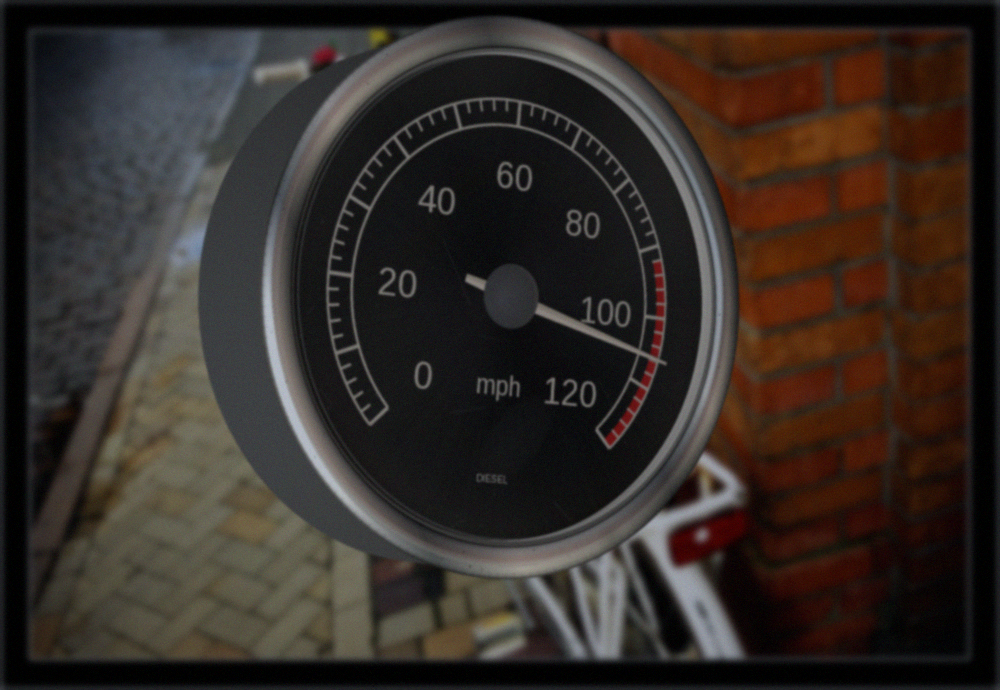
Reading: 106 mph
